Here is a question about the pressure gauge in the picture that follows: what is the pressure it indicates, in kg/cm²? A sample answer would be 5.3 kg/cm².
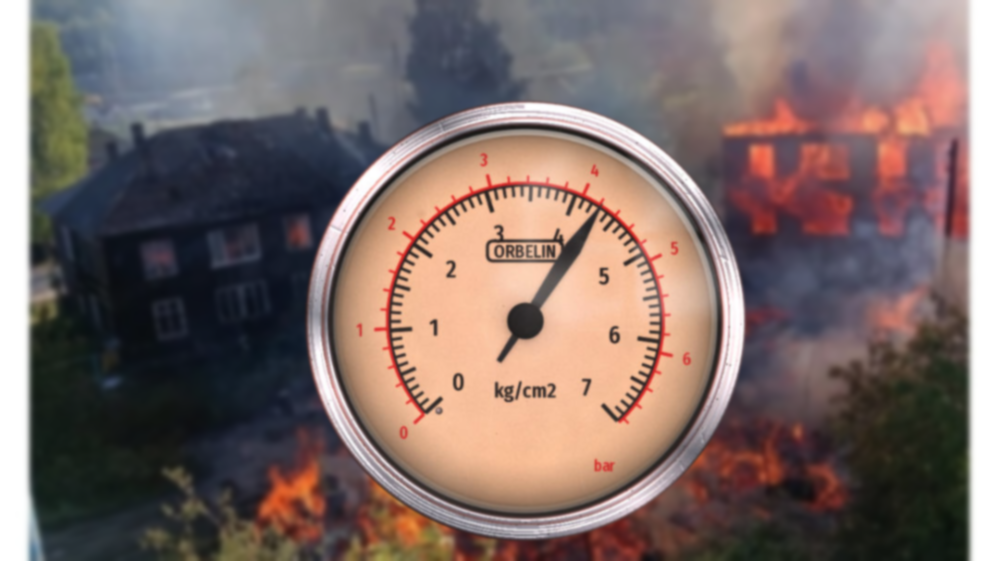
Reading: 4.3 kg/cm²
